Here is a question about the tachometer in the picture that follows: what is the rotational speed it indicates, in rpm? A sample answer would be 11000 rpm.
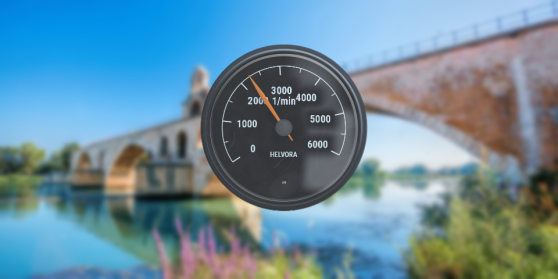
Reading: 2250 rpm
